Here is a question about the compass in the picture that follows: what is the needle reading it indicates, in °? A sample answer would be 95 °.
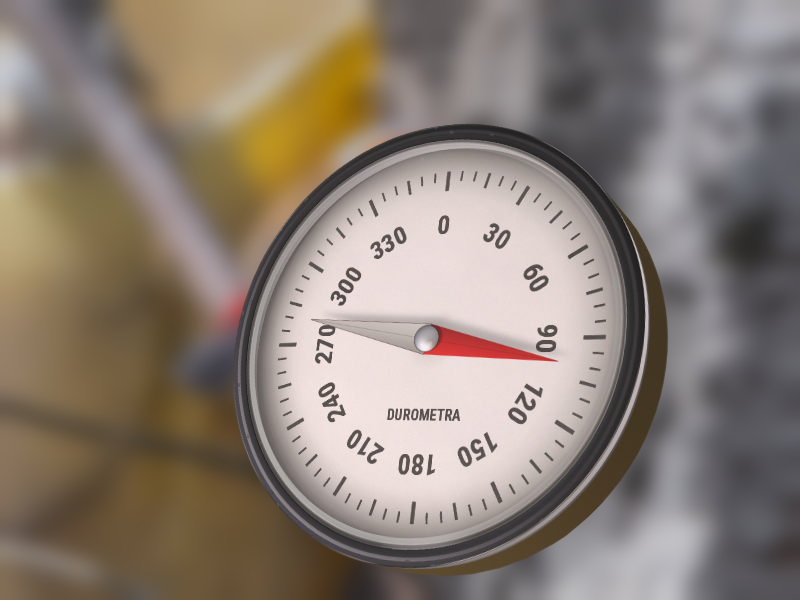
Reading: 100 °
